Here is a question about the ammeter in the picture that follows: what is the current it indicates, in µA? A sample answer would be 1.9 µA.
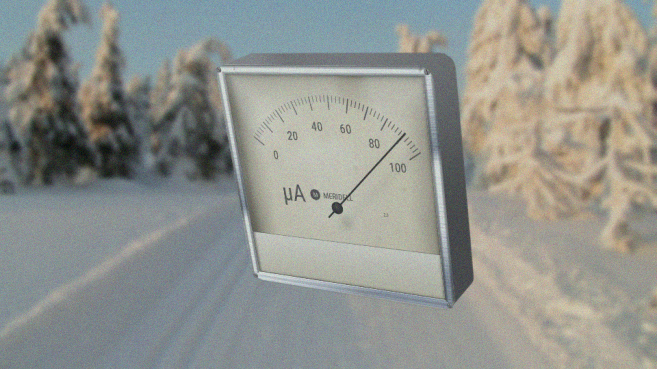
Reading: 90 µA
